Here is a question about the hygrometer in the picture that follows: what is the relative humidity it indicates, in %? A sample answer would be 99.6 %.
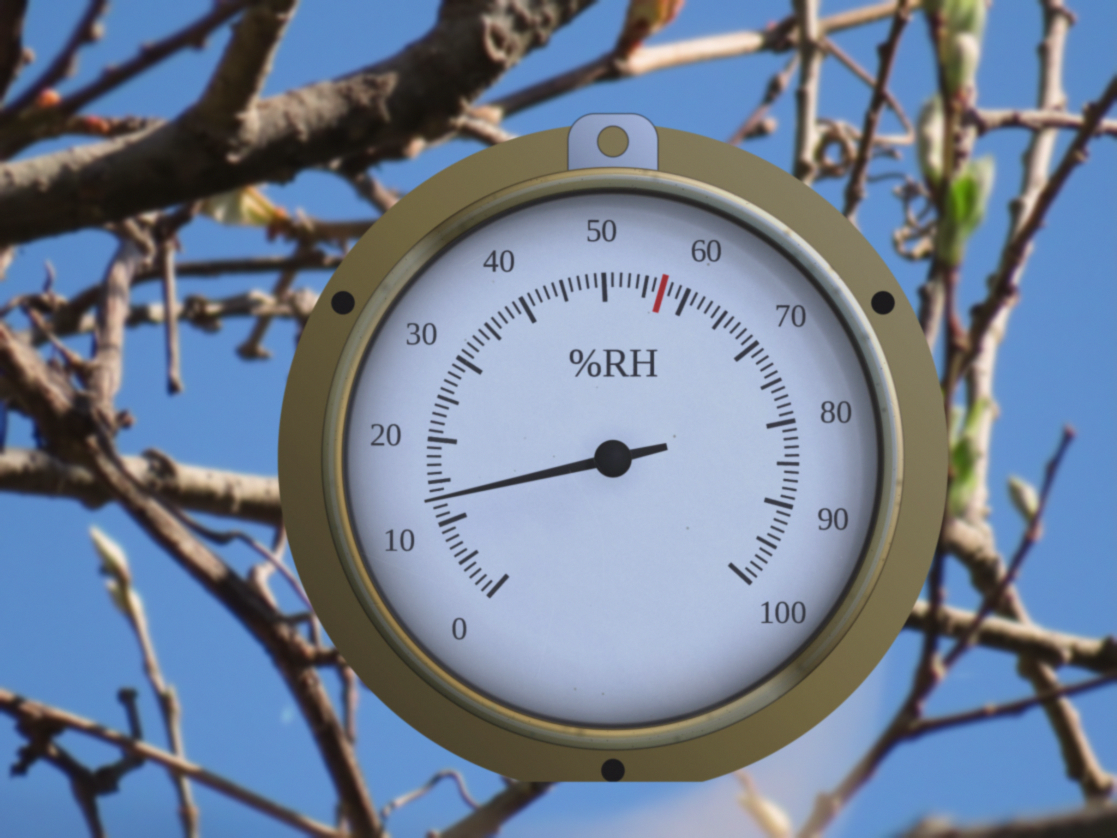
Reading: 13 %
